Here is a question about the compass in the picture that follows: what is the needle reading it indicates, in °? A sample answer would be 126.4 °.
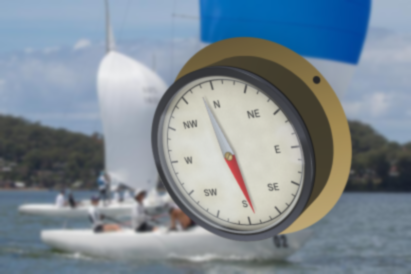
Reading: 170 °
